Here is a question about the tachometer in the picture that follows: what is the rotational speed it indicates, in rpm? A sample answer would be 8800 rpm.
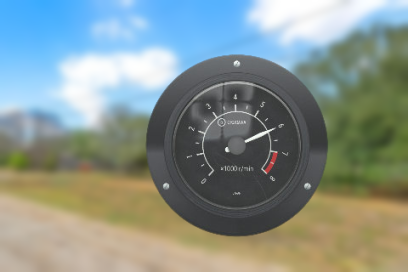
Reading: 6000 rpm
